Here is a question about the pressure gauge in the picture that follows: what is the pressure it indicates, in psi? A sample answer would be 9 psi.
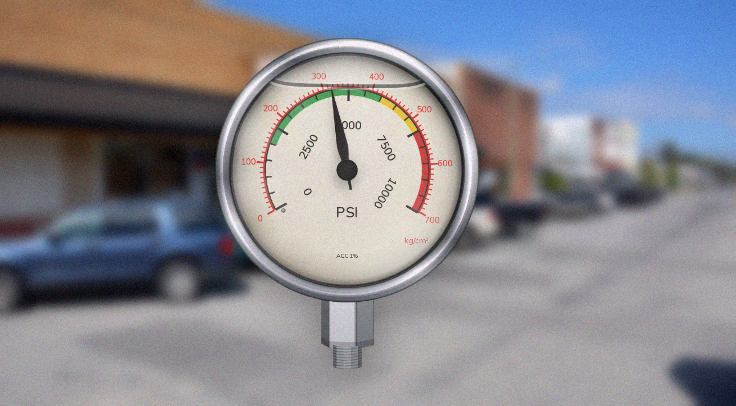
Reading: 4500 psi
